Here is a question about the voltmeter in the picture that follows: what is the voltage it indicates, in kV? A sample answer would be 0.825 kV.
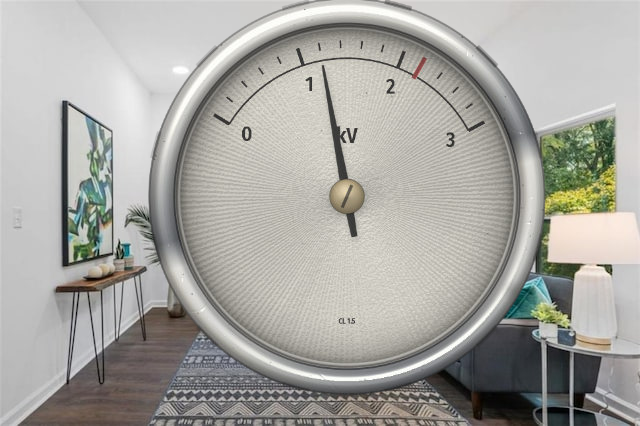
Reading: 1.2 kV
